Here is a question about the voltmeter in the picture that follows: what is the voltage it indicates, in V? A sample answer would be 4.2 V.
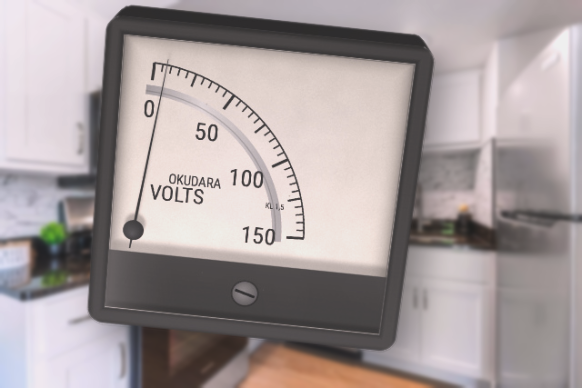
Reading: 7.5 V
